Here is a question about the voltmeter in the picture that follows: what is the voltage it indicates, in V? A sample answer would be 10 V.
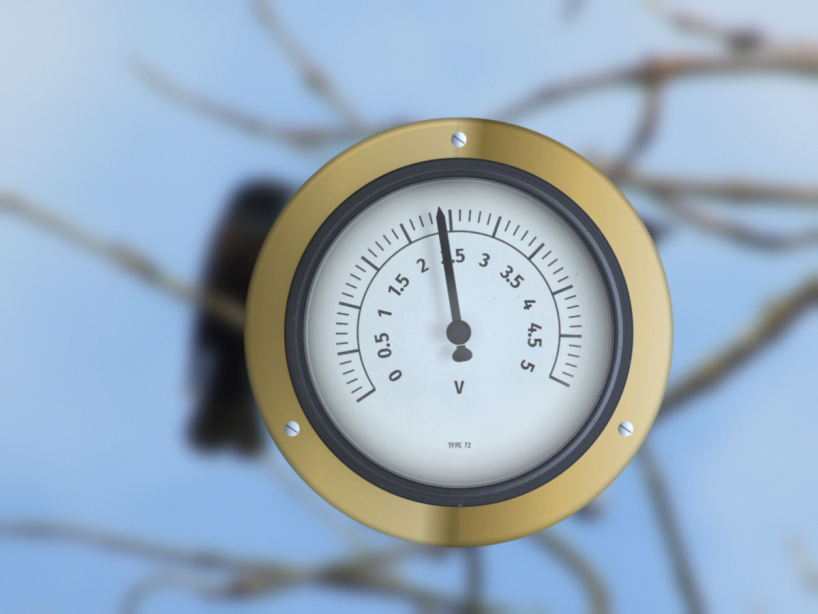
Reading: 2.4 V
